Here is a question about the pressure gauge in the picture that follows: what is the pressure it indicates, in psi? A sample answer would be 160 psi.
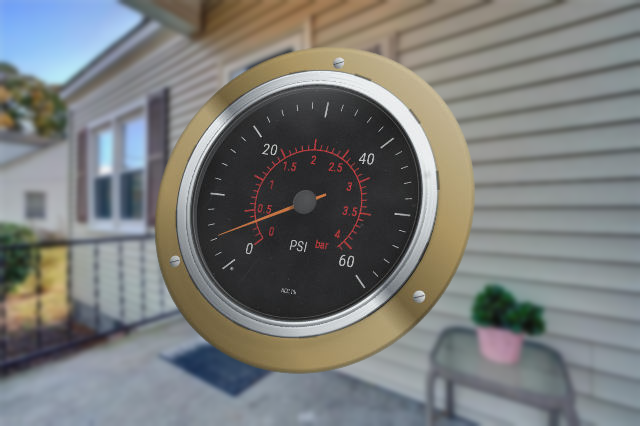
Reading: 4 psi
